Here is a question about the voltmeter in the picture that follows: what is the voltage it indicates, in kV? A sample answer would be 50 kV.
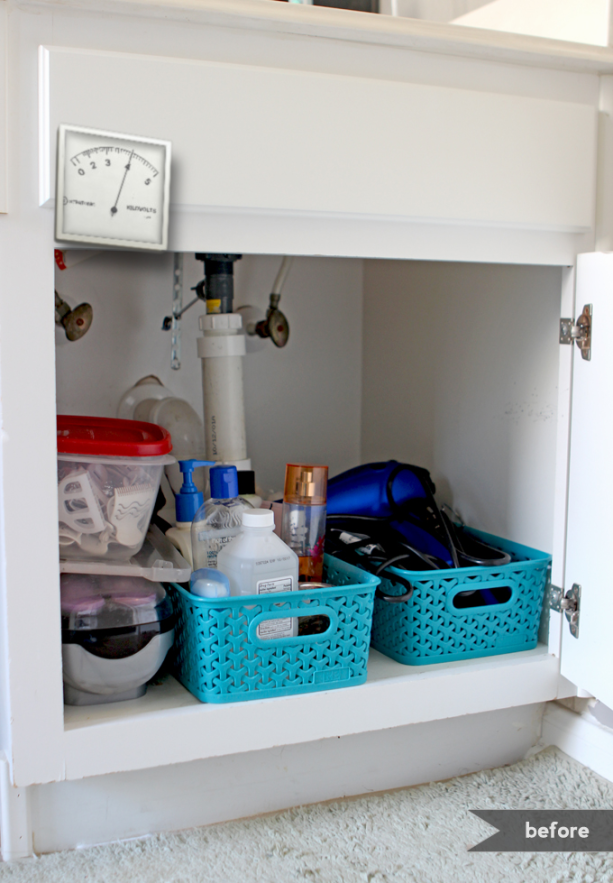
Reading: 4 kV
